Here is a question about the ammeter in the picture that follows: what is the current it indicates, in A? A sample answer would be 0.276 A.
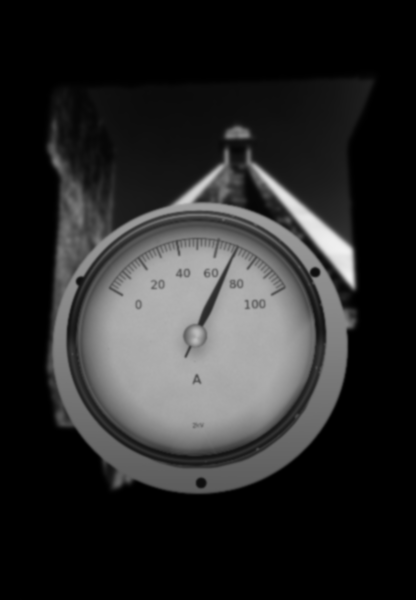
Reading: 70 A
